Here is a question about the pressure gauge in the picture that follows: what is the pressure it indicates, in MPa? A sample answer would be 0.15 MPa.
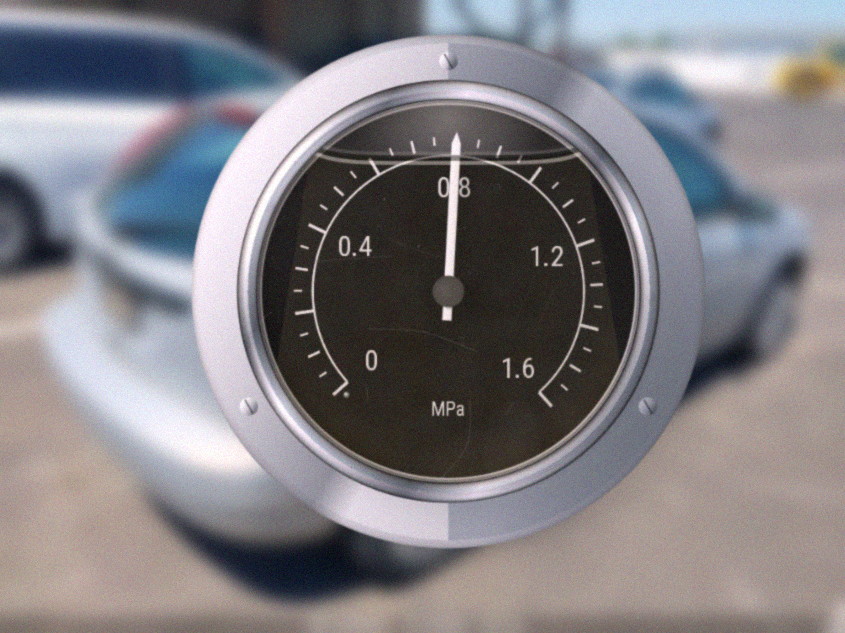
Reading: 0.8 MPa
